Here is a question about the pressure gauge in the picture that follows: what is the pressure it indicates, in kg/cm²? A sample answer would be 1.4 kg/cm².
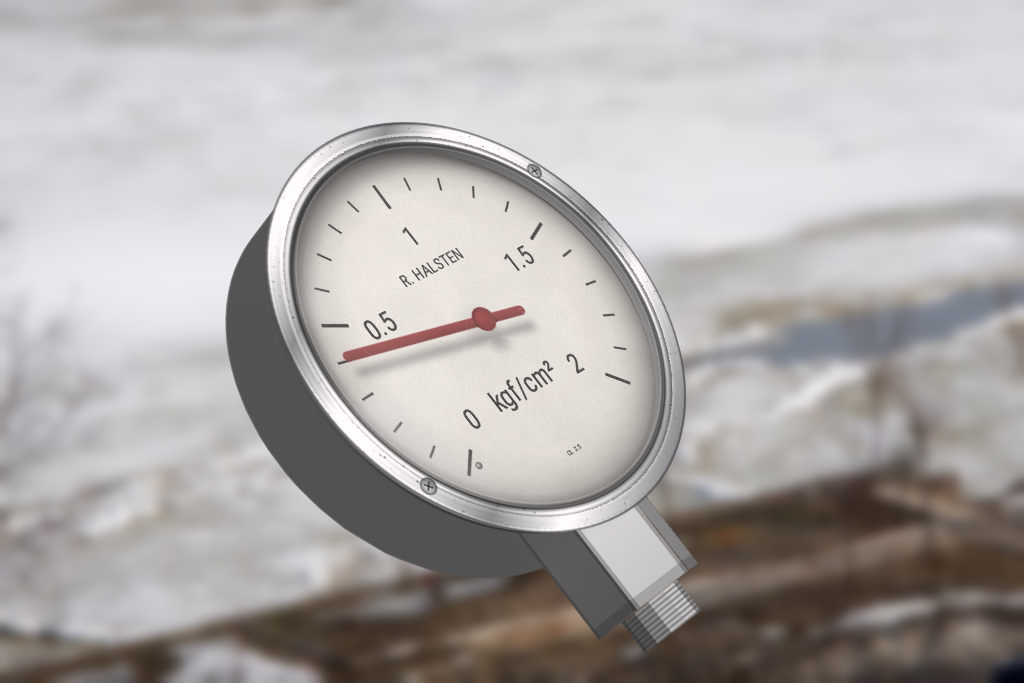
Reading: 0.4 kg/cm²
